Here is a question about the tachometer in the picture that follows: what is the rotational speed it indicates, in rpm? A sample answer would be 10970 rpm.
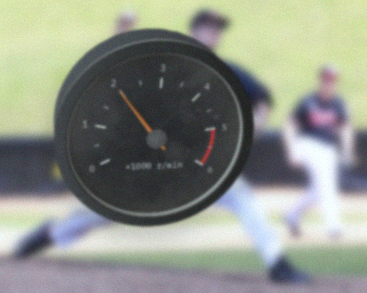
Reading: 2000 rpm
